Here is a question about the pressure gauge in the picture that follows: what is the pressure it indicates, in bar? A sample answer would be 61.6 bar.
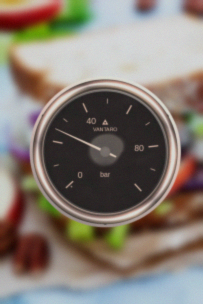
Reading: 25 bar
